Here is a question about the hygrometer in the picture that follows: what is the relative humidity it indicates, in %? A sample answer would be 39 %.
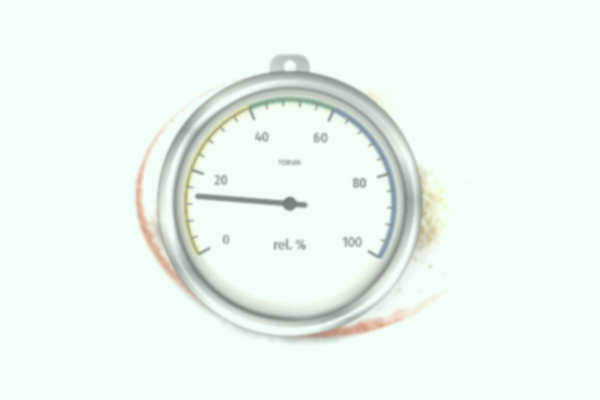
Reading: 14 %
